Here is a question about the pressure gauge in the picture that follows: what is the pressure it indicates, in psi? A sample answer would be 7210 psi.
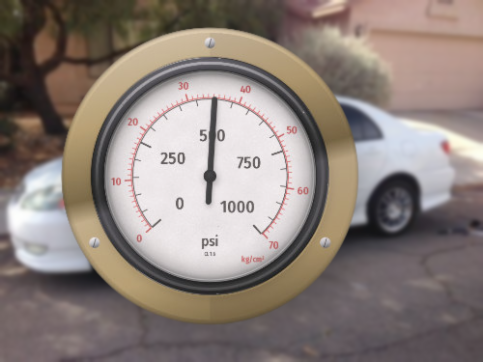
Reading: 500 psi
